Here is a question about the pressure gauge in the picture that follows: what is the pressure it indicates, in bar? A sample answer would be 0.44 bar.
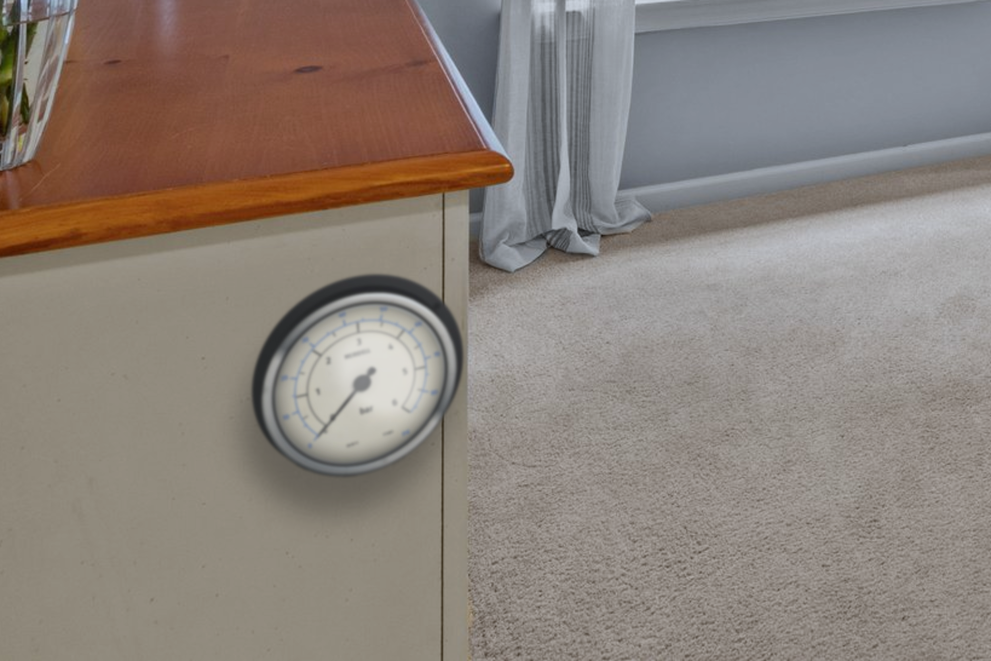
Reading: 0 bar
